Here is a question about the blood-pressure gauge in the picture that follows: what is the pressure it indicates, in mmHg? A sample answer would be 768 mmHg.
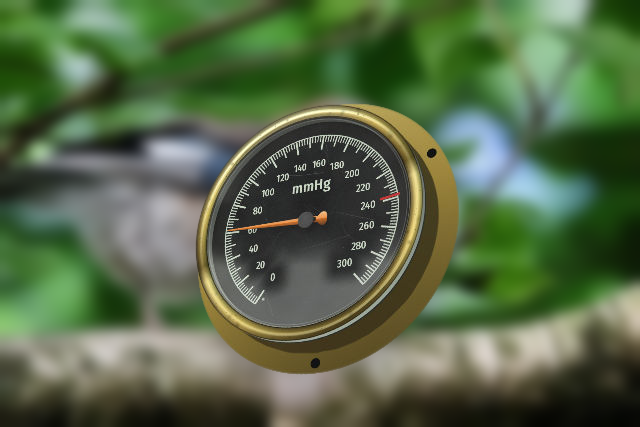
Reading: 60 mmHg
